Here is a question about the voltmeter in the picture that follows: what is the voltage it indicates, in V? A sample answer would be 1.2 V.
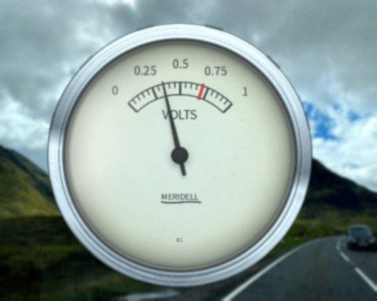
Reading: 0.35 V
